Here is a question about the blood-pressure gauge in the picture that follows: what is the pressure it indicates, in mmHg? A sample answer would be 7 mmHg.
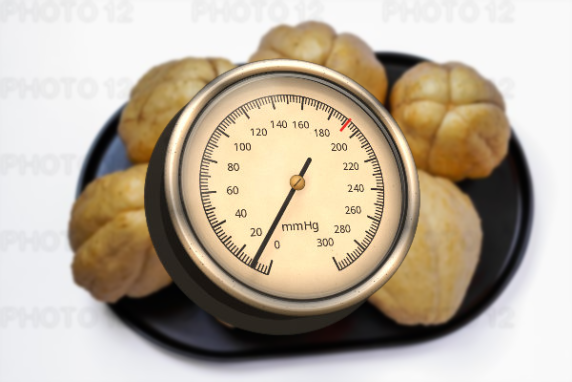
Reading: 10 mmHg
